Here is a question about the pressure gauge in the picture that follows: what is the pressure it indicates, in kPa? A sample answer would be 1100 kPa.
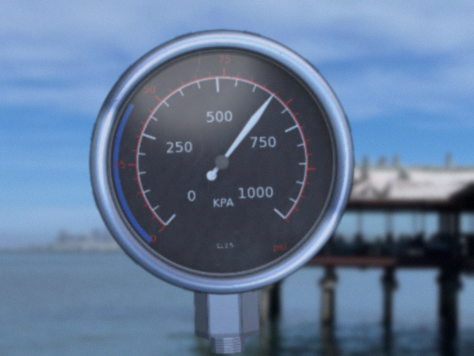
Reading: 650 kPa
